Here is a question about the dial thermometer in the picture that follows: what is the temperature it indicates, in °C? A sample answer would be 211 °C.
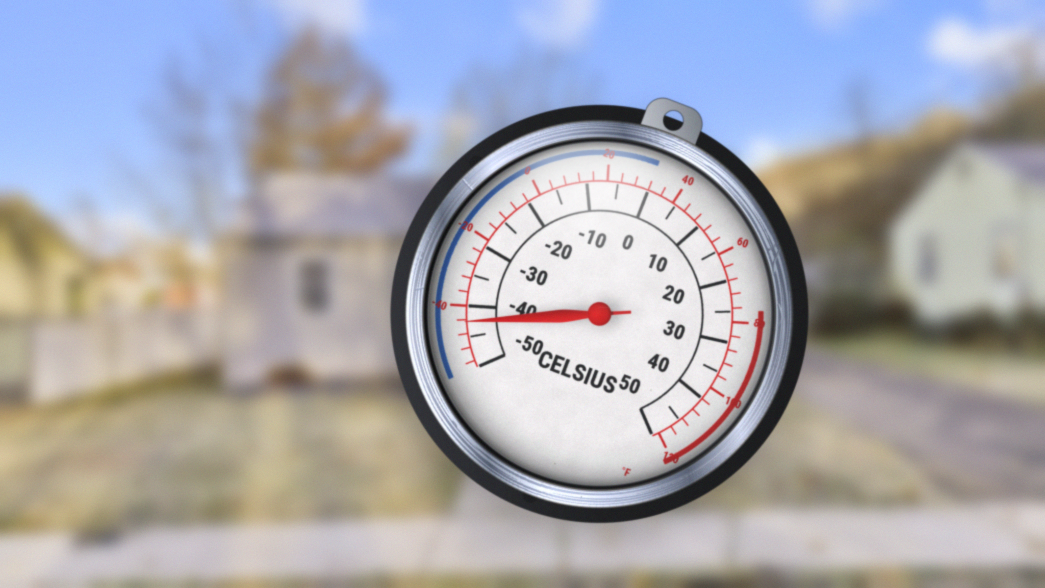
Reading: -42.5 °C
